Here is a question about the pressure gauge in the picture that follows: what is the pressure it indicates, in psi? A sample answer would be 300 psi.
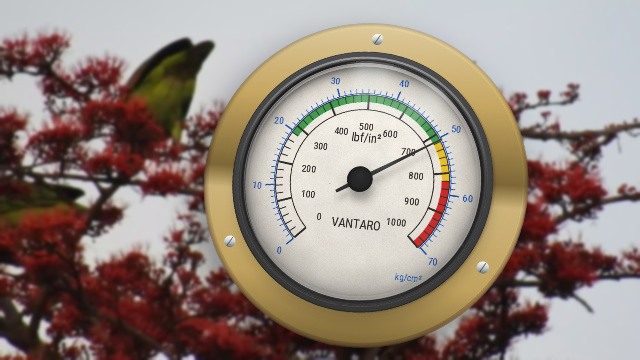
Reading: 720 psi
